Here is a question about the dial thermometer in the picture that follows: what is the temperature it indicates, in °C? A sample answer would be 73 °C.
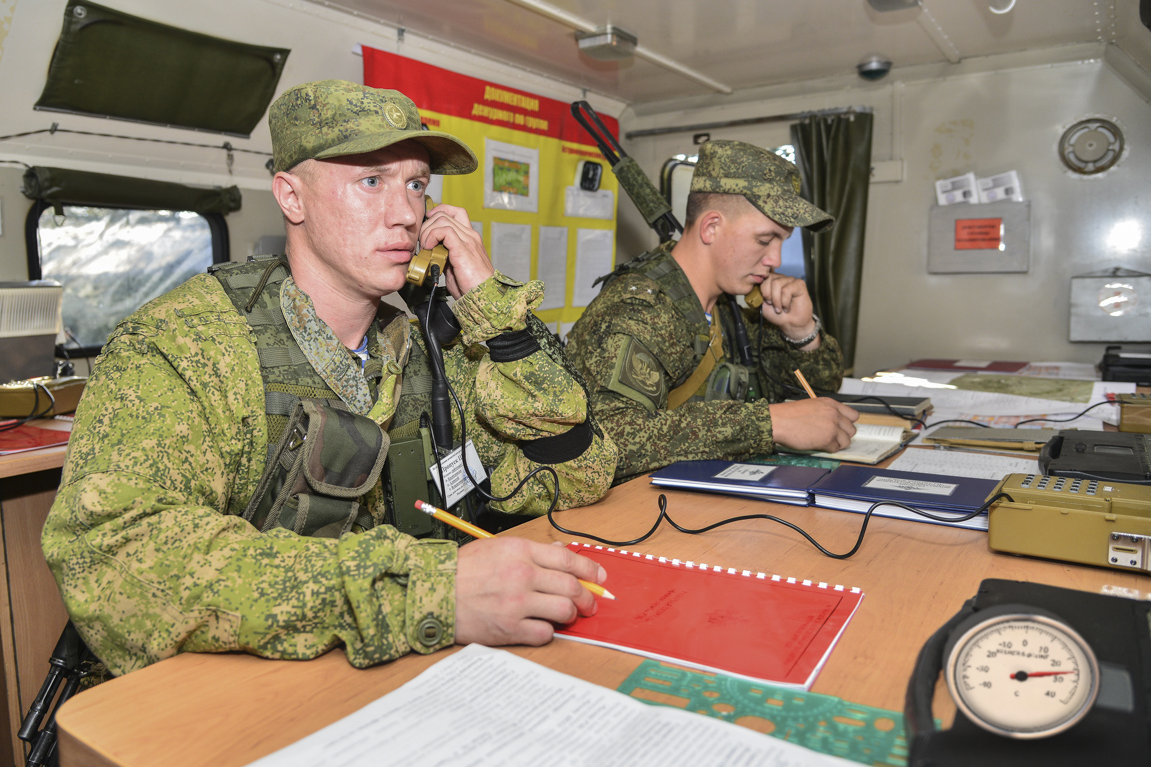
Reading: 25 °C
